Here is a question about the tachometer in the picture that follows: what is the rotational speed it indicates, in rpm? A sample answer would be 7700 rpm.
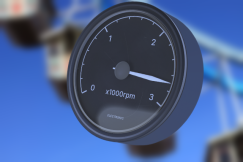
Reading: 2700 rpm
